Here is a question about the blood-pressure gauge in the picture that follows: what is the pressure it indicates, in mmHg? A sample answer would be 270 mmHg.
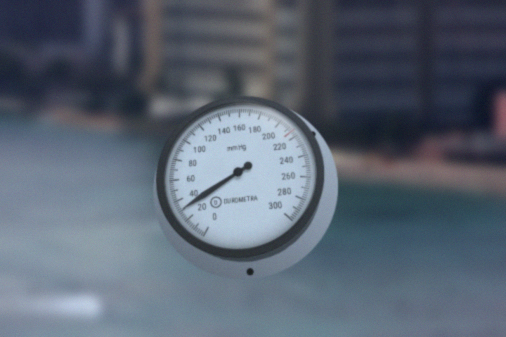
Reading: 30 mmHg
